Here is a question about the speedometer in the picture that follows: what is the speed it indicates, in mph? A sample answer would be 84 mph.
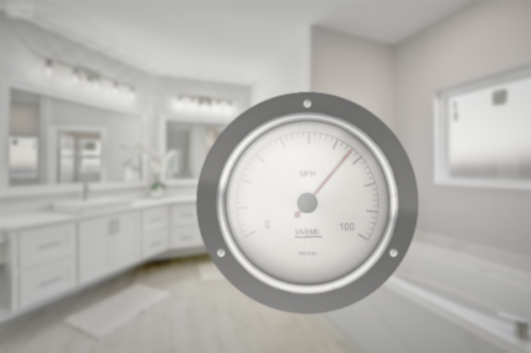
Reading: 66 mph
